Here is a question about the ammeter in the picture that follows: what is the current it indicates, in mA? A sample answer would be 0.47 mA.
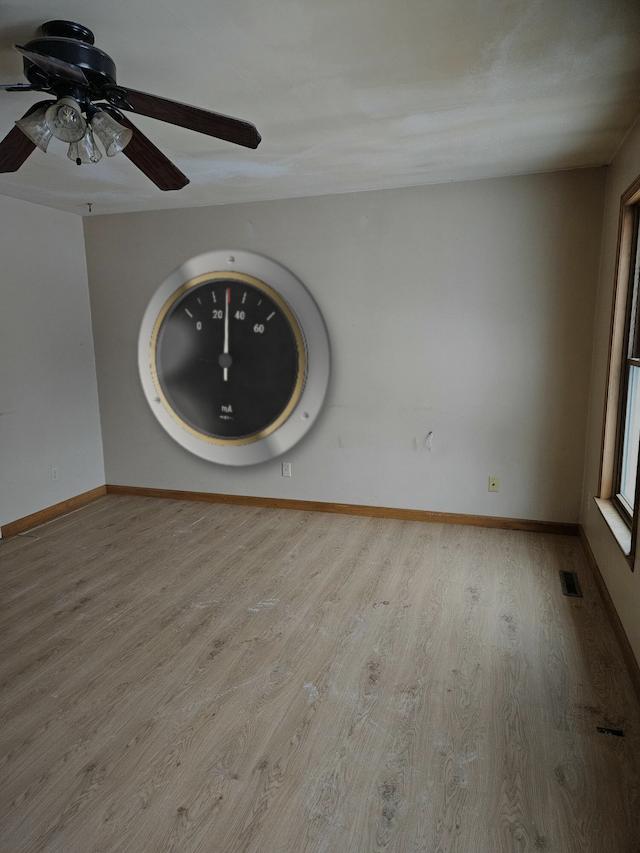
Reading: 30 mA
